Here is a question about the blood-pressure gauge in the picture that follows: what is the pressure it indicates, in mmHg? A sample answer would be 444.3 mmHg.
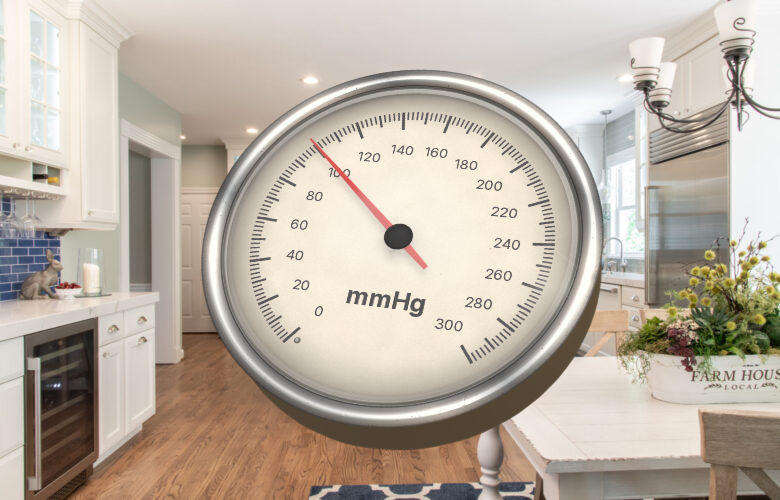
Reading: 100 mmHg
